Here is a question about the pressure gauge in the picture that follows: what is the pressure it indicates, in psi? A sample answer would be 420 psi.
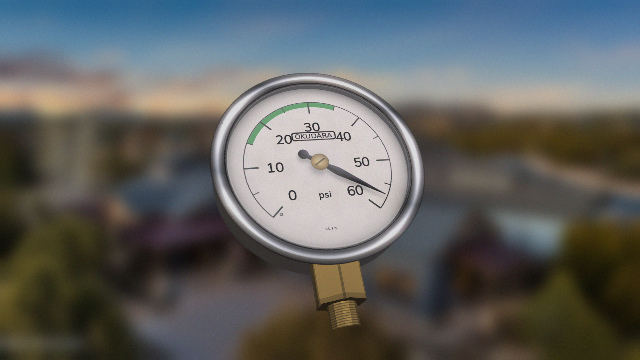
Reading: 57.5 psi
